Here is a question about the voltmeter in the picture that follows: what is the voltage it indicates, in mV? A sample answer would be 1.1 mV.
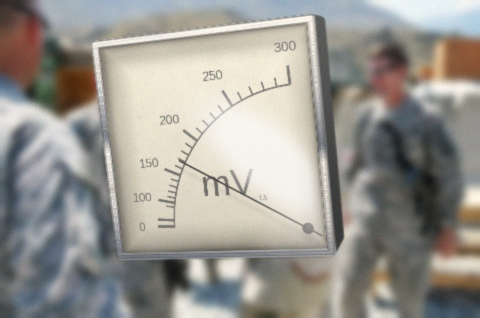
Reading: 170 mV
